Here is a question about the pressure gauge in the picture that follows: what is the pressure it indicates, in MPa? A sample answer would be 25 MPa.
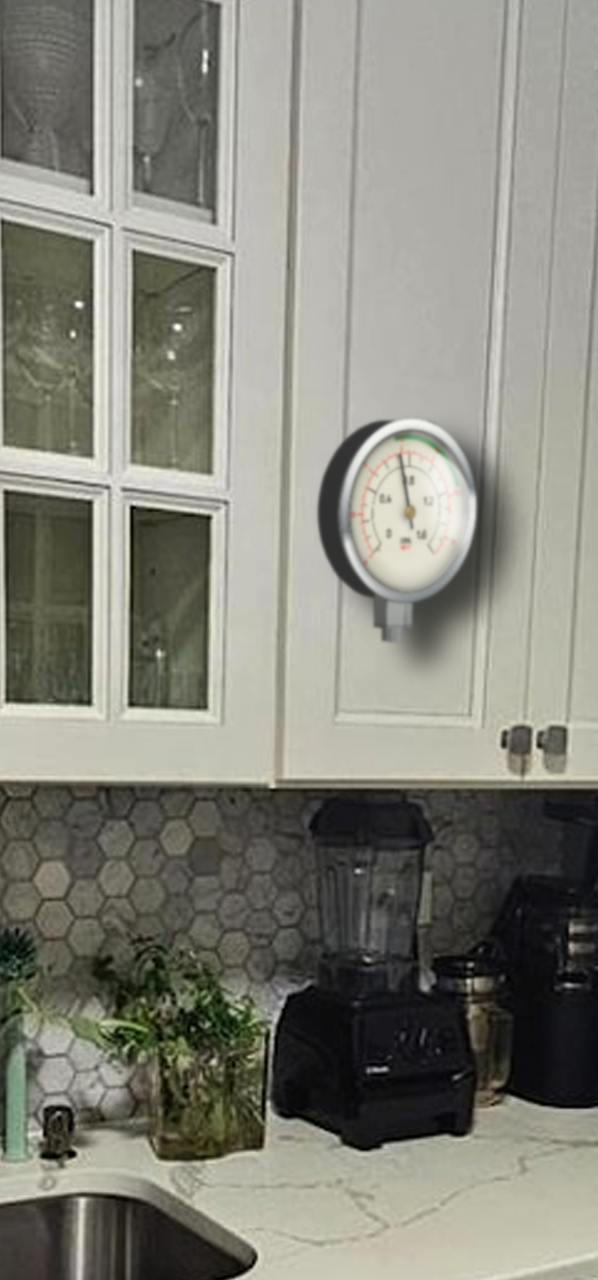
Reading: 0.7 MPa
